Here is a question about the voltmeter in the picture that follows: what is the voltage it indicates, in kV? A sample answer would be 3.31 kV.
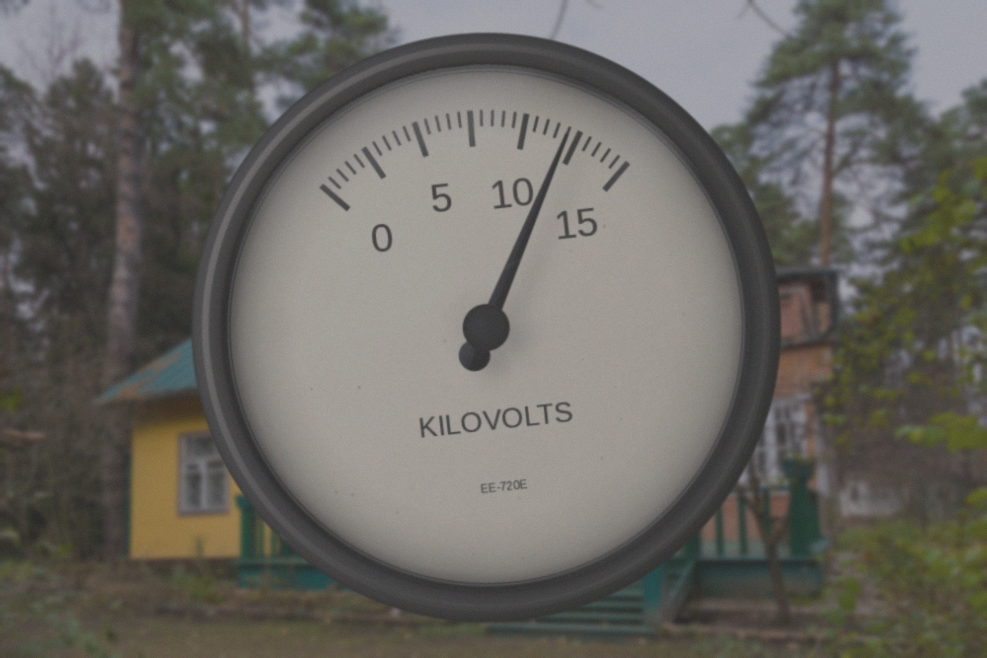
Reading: 12 kV
